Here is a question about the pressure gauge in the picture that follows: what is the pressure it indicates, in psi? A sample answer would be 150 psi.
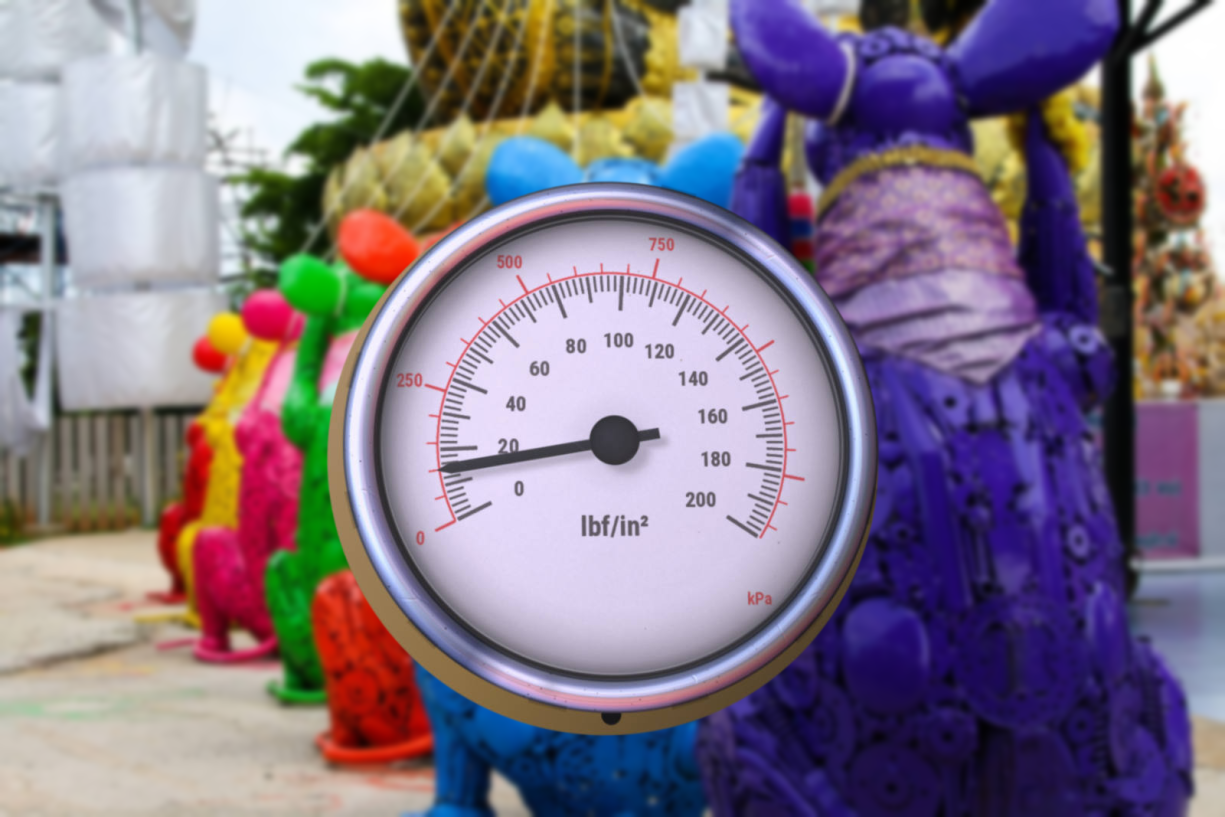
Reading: 14 psi
